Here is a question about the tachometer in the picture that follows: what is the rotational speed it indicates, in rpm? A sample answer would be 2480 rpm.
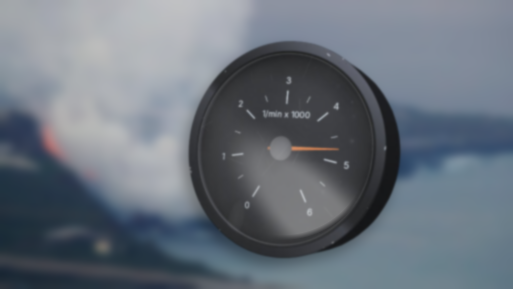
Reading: 4750 rpm
